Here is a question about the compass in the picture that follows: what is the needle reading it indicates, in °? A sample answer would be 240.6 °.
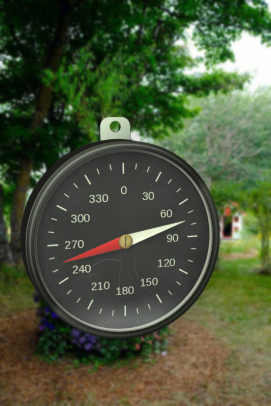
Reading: 255 °
